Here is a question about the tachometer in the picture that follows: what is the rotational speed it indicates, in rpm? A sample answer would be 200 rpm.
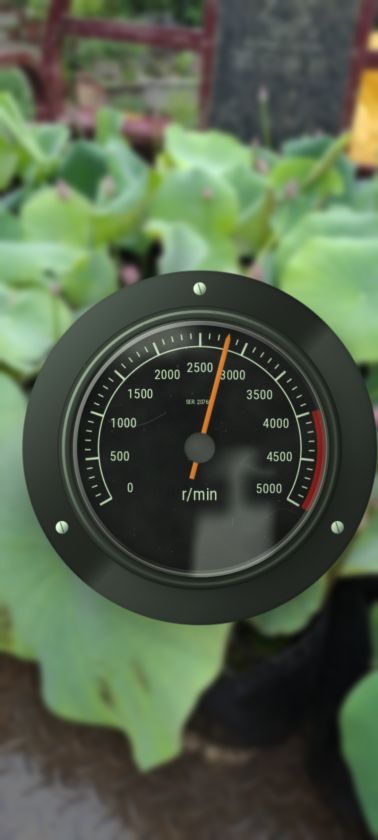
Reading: 2800 rpm
